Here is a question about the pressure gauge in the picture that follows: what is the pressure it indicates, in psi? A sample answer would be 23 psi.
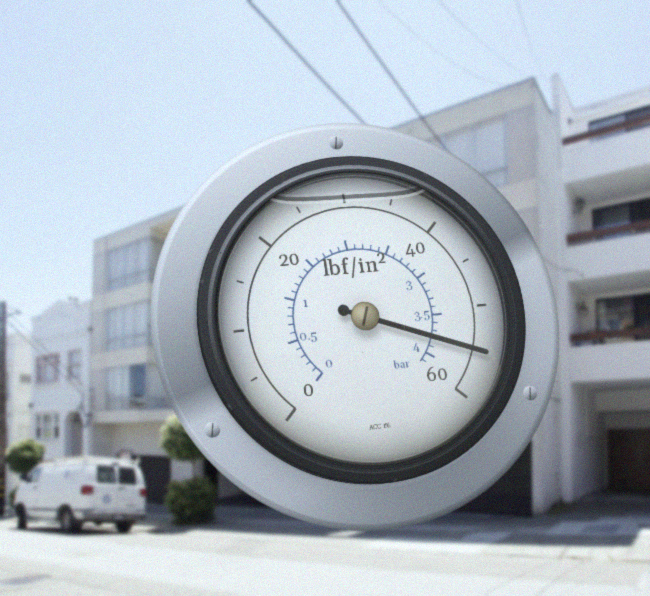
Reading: 55 psi
